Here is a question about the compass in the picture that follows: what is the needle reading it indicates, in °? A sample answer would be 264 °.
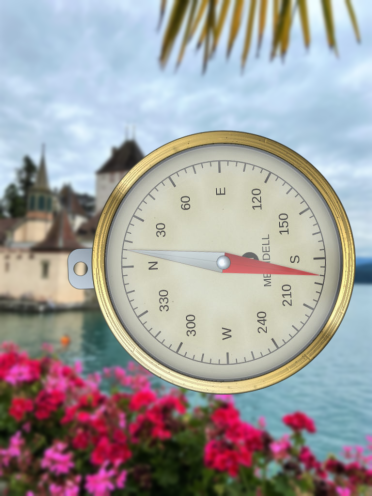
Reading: 190 °
